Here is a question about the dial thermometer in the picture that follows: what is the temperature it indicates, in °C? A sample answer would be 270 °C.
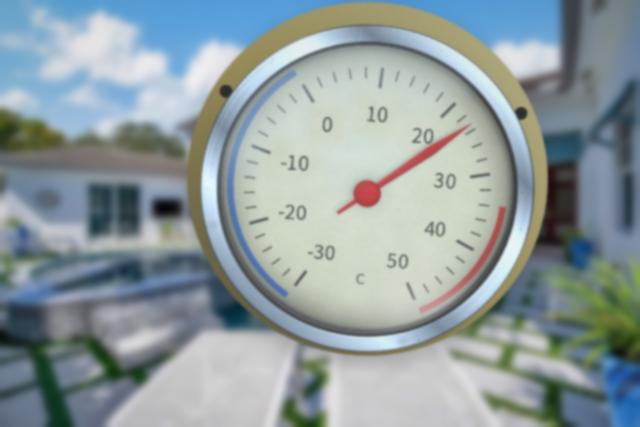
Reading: 23 °C
